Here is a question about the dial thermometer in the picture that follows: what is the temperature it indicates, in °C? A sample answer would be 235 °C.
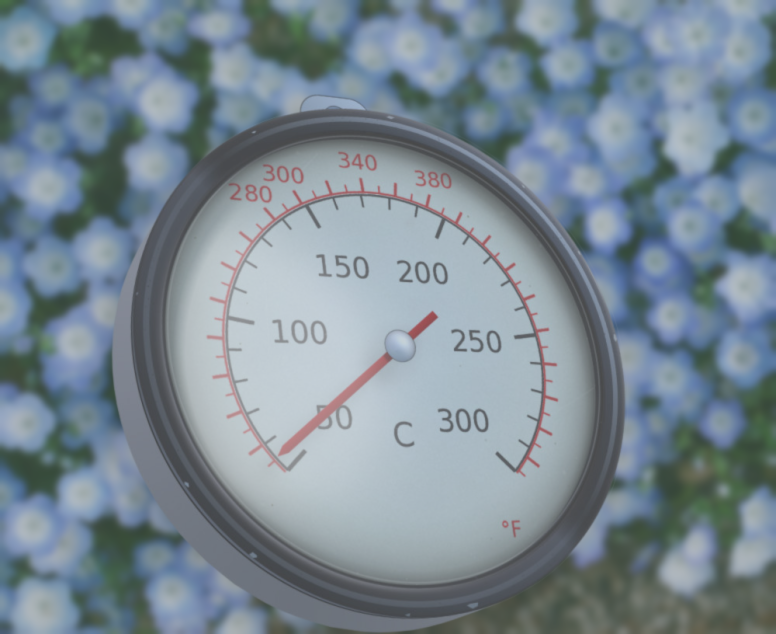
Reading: 55 °C
